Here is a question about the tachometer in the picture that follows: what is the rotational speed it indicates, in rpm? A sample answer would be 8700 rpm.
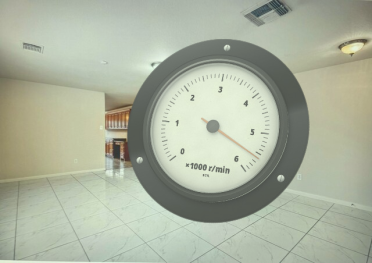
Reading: 5600 rpm
